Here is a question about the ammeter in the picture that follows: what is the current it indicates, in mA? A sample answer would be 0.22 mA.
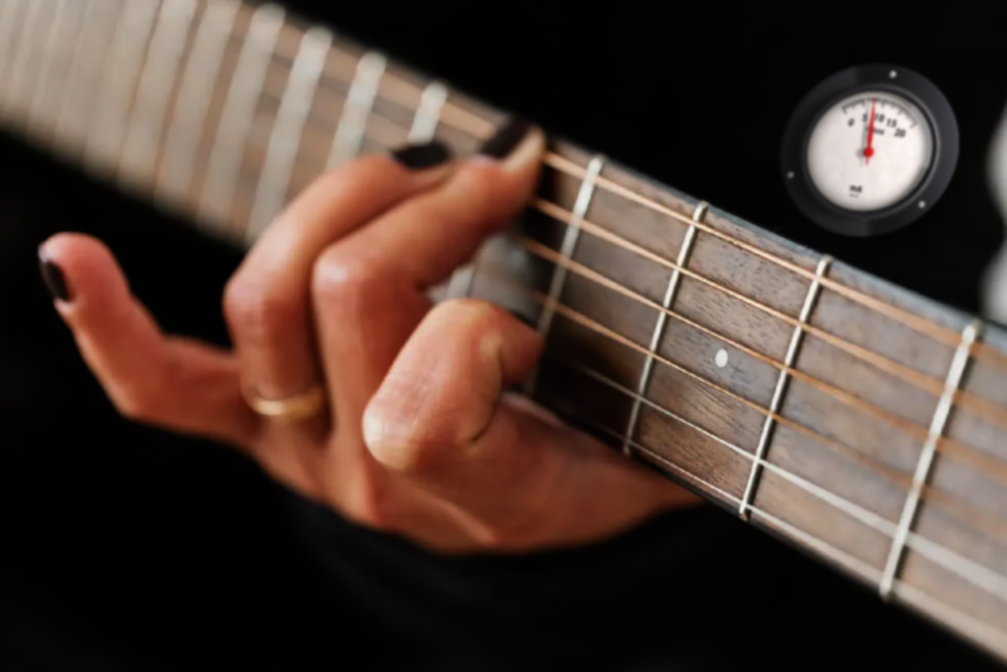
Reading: 7.5 mA
